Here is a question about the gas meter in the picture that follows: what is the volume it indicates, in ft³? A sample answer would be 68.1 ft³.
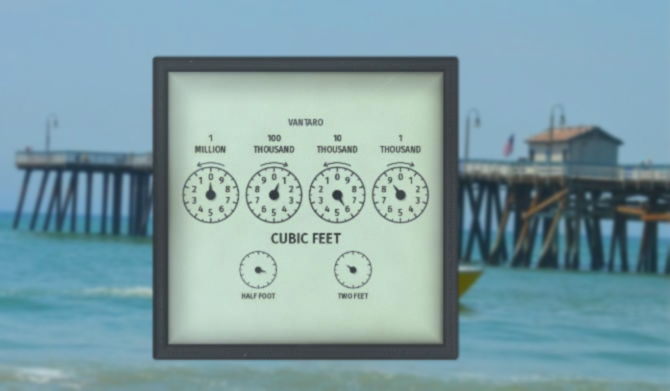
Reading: 5900 ft³
